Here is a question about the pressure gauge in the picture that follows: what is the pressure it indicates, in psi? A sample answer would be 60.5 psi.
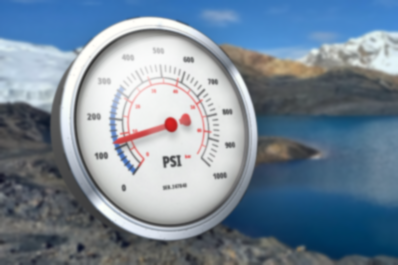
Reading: 120 psi
